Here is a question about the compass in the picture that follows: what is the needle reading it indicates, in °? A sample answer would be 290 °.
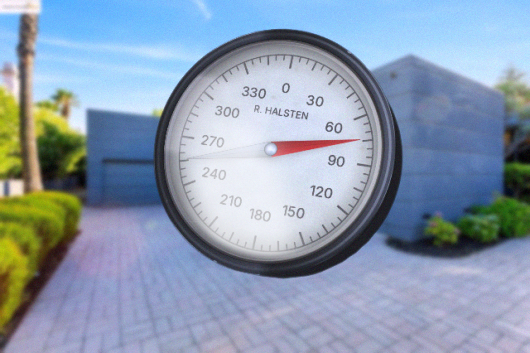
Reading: 75 °
